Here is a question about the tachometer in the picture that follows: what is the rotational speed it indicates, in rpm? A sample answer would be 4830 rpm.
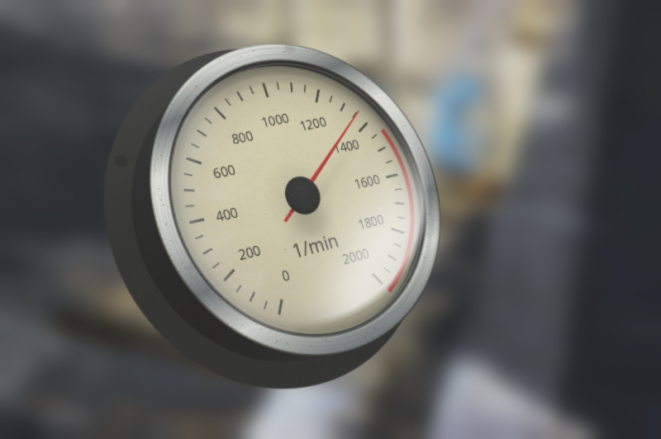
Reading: 1350 rpm
